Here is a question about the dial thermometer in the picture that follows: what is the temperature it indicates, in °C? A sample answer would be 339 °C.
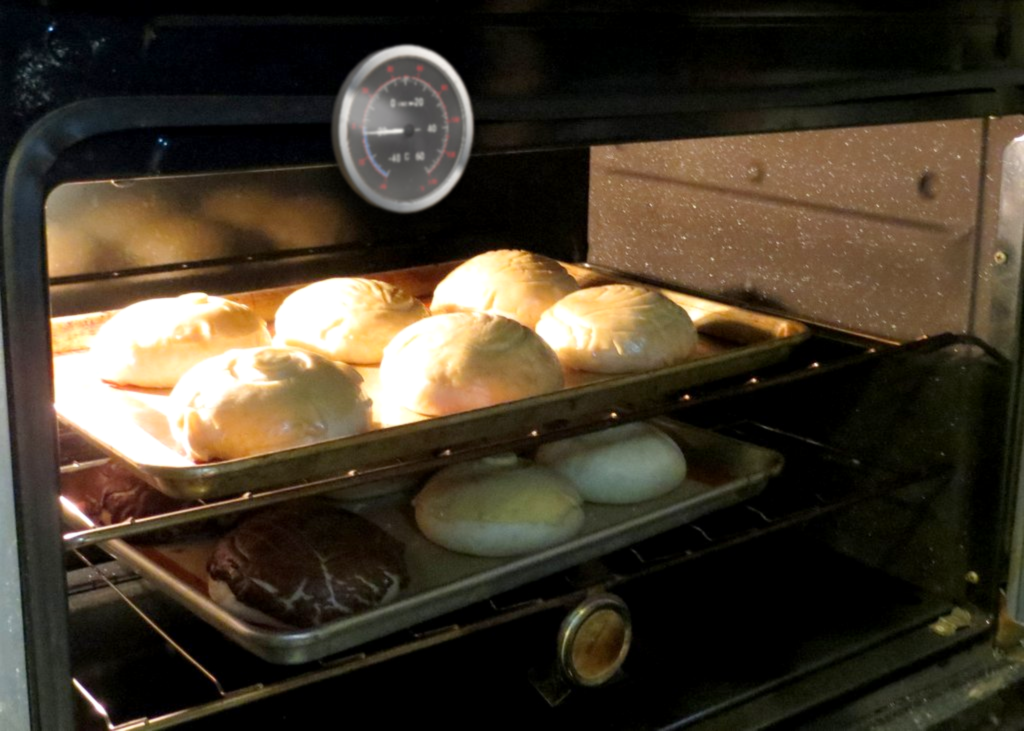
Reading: -20 °C
